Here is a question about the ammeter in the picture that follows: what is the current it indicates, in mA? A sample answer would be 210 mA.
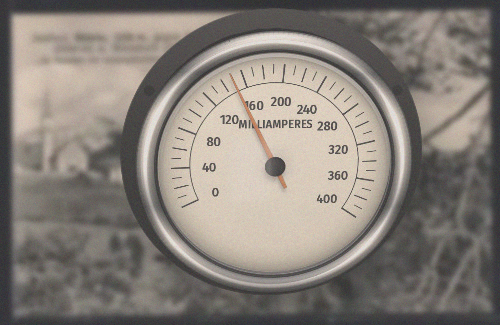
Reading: 150 mA
